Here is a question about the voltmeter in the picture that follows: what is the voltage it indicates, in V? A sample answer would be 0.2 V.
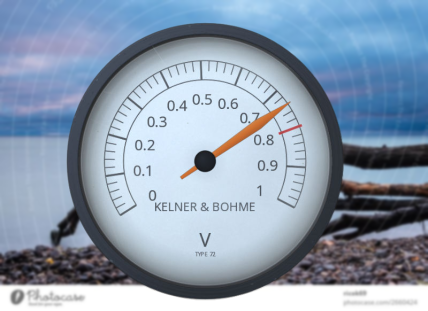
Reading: 0.74 V
